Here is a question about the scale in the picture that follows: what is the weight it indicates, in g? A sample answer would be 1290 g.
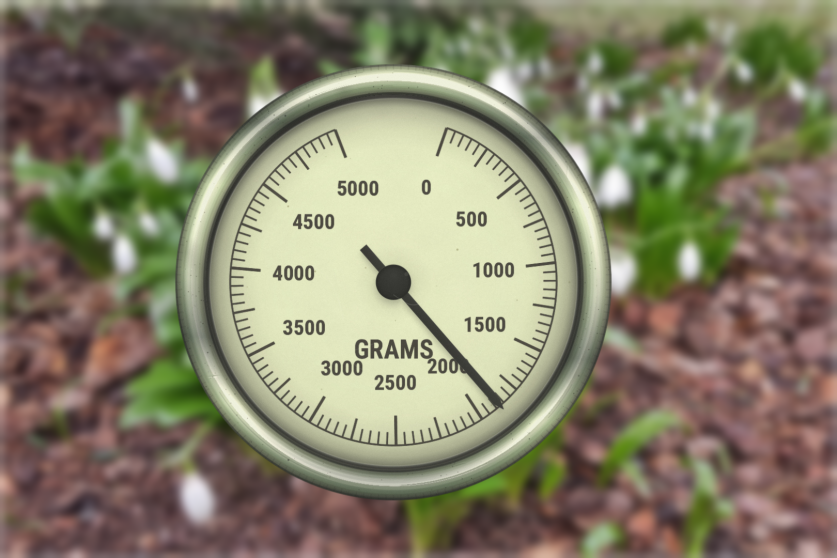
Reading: 1875 g
